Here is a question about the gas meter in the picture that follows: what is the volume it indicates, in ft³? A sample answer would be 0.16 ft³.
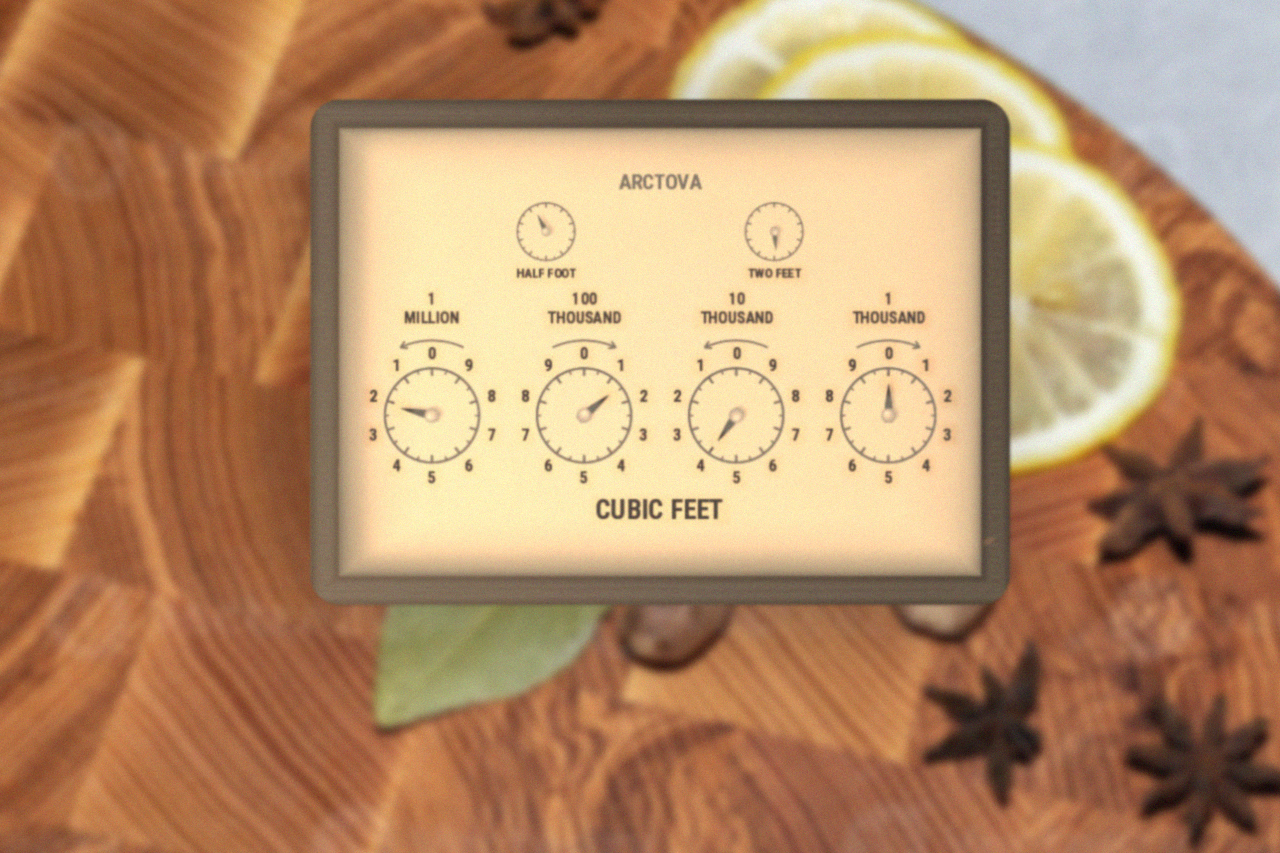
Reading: 214000 ft³
